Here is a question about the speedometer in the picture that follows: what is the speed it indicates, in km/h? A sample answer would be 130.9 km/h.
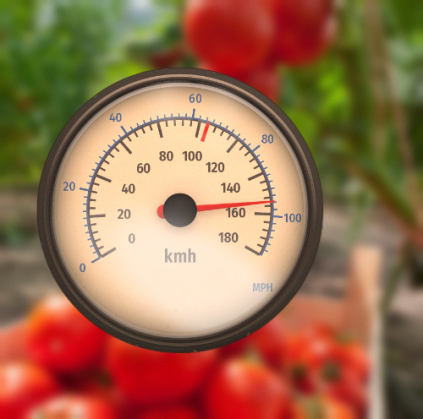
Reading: 154 km/h
